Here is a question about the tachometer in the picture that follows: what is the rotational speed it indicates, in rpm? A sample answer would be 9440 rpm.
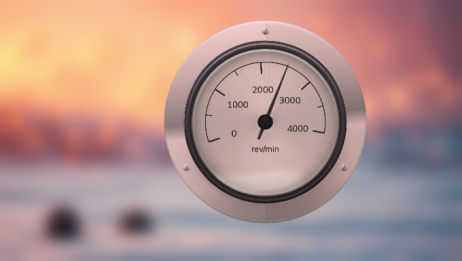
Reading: 2500 rpm
